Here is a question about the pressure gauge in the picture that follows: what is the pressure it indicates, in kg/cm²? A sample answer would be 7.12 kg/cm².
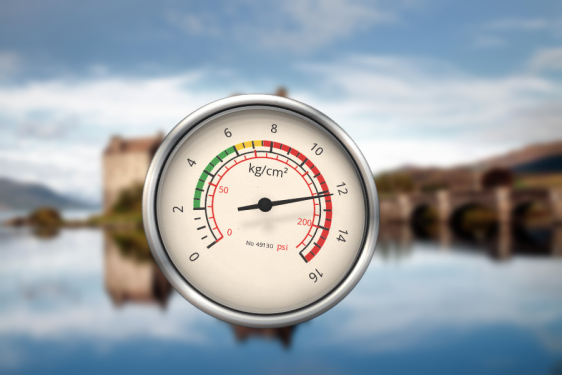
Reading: 12.25 kg/cm²
